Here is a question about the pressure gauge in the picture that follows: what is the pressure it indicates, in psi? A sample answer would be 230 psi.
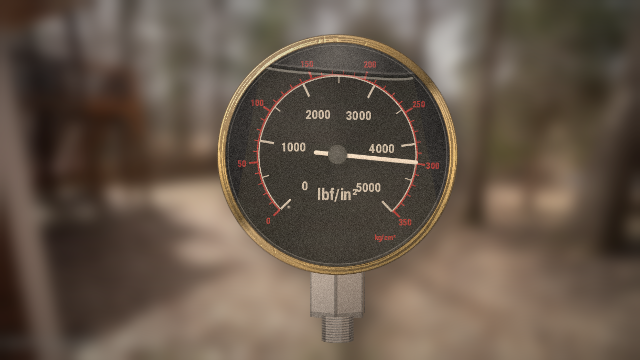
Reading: 4250 psi
